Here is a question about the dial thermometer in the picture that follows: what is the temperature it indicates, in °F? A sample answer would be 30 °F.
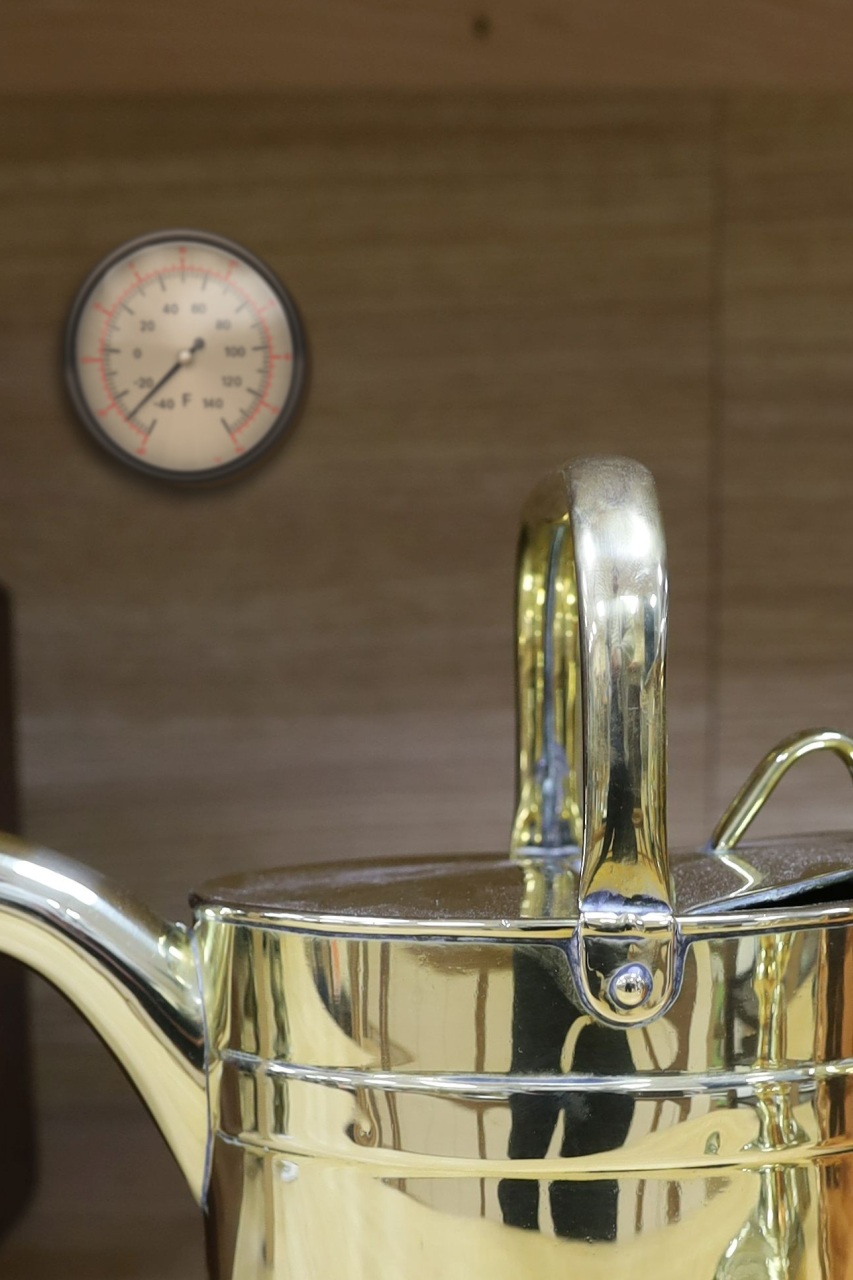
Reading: -30 °F
